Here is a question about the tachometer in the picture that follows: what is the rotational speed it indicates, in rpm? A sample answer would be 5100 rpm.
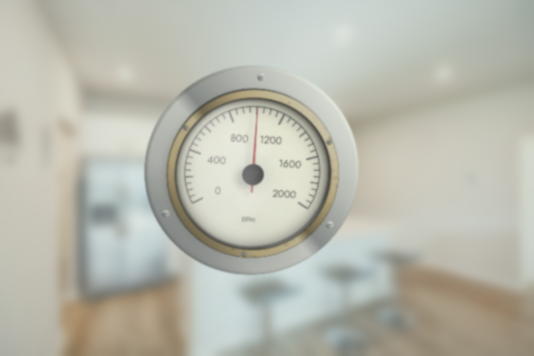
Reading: 1000 rpm
